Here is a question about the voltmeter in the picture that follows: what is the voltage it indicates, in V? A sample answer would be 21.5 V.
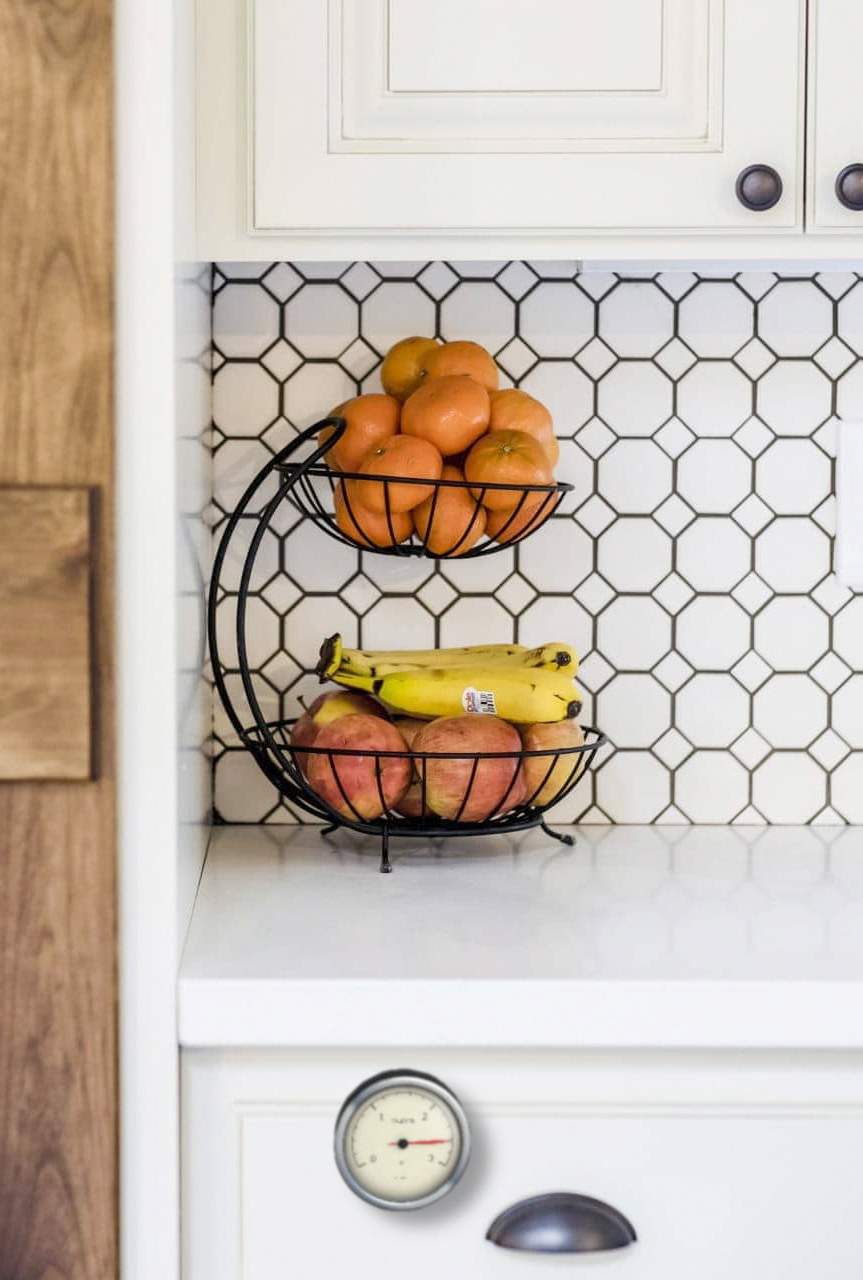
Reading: 2.6 V
